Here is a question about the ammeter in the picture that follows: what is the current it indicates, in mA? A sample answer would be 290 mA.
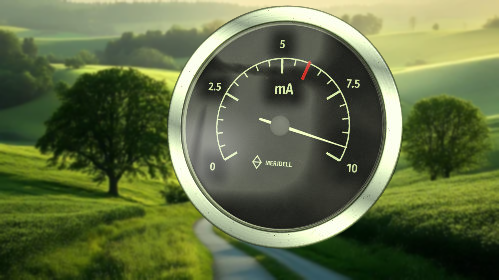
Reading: 9.5 mA
